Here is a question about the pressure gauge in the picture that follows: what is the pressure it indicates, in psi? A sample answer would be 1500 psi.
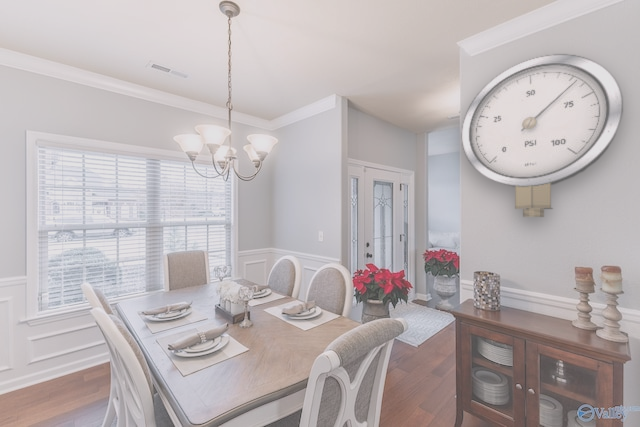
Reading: 67.5 psi
